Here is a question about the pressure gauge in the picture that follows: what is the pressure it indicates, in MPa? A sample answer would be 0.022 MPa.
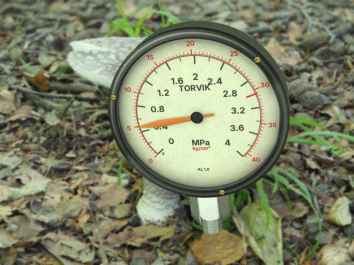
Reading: 0.5 MPa
